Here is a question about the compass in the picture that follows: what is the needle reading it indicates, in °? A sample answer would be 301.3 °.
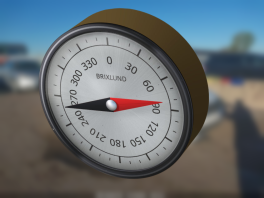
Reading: 80 °
